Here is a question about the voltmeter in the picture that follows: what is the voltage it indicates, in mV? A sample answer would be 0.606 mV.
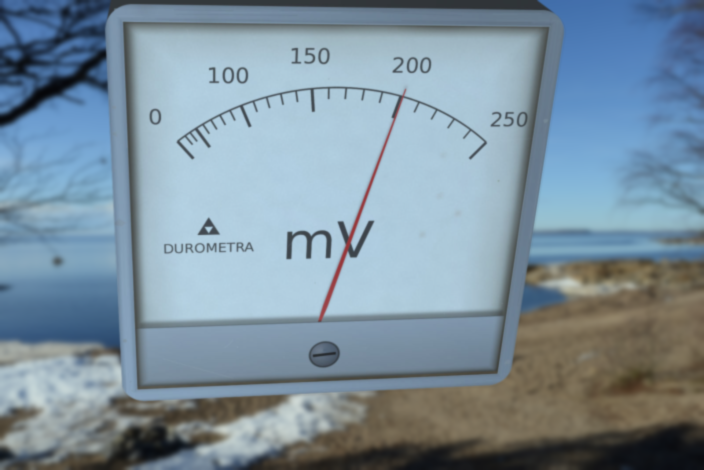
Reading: 200 mV
